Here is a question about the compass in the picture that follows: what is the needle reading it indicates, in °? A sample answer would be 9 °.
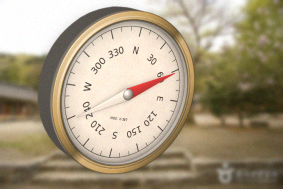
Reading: 60 °
